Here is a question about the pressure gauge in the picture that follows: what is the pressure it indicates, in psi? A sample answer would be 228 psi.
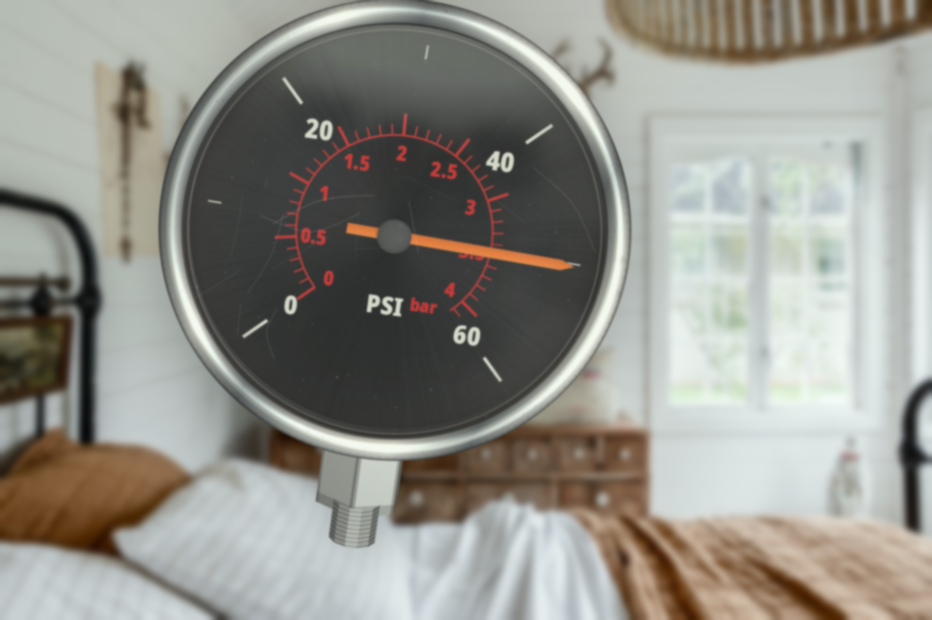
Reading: 50 psi
